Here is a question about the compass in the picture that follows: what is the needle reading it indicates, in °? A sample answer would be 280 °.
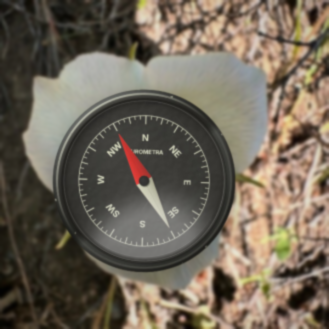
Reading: 330 °
